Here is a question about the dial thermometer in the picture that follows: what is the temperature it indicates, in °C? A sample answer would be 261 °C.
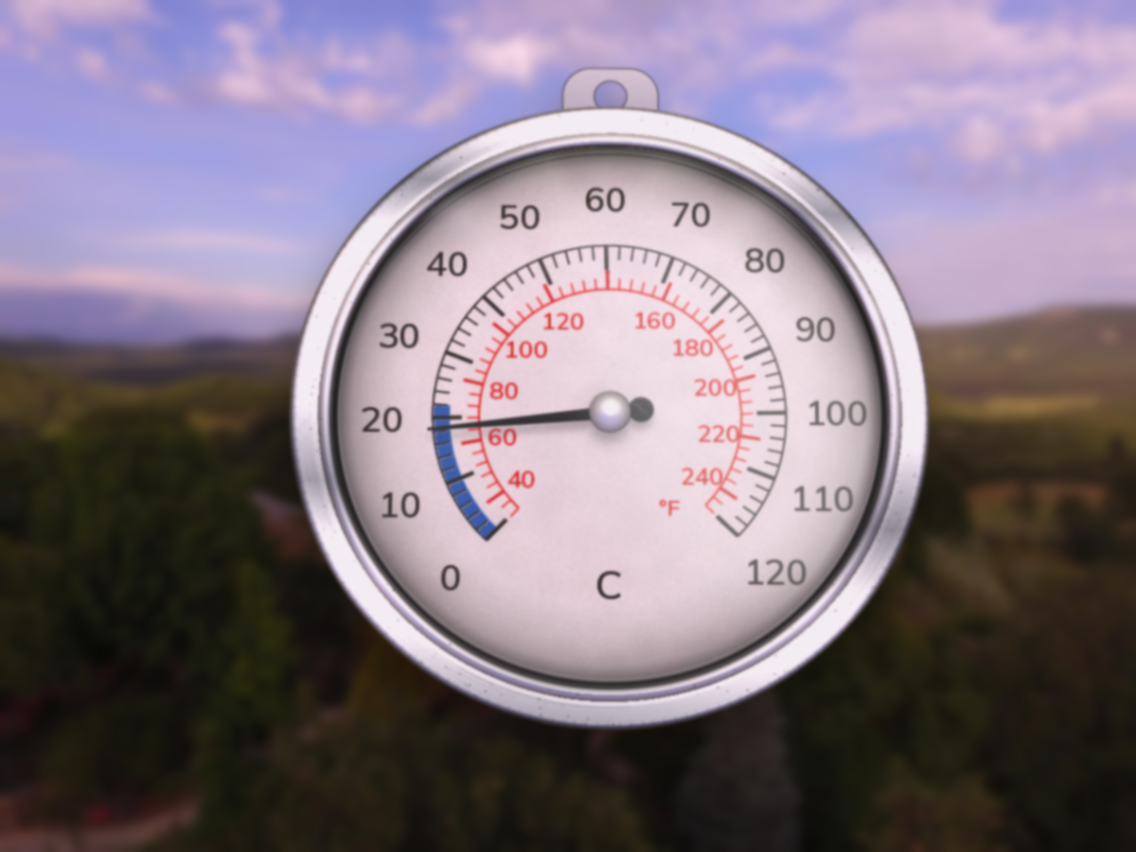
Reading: 18 °C
